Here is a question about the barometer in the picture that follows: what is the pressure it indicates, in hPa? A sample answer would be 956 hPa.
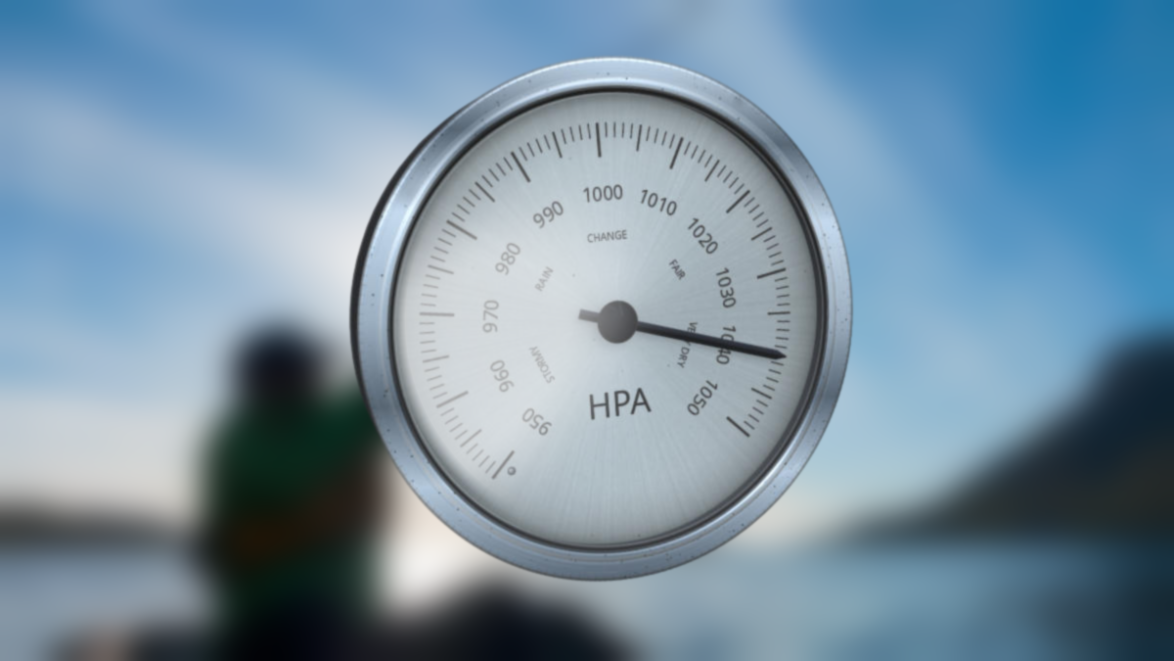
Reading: 1040 hPa
